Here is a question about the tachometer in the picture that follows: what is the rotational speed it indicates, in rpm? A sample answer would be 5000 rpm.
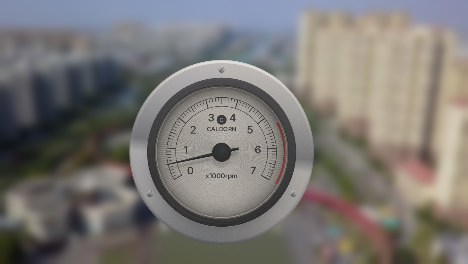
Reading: 500 rpm
